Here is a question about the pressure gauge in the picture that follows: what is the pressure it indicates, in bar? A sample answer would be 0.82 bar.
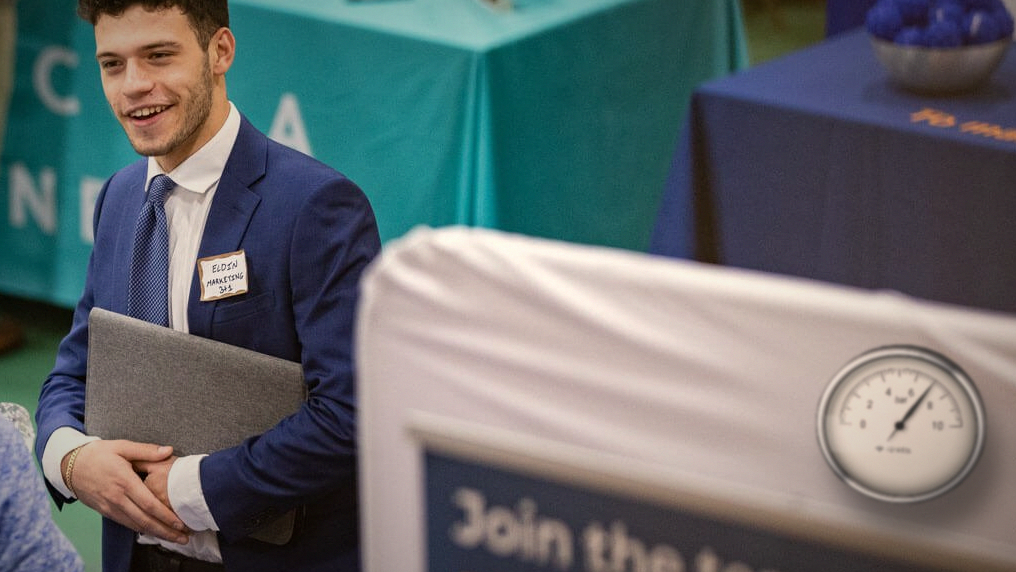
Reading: 7 bar
